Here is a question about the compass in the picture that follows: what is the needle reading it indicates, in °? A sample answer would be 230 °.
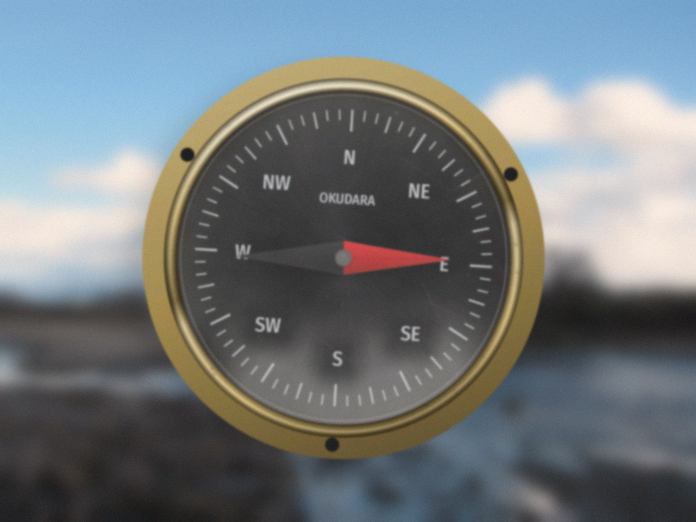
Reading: 87.5 °
